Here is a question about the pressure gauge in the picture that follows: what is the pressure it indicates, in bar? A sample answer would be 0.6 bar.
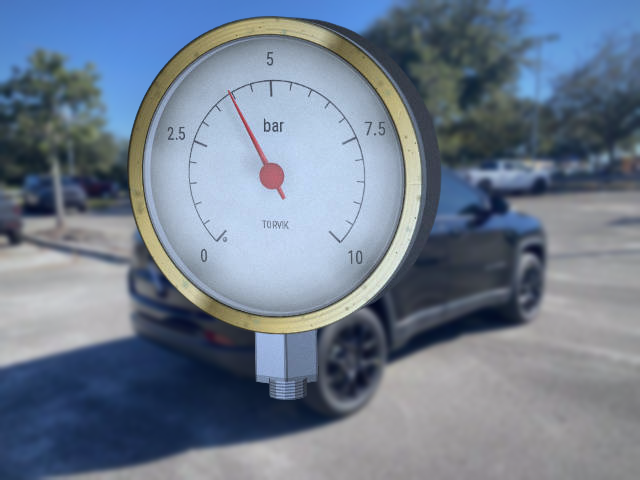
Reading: 4 bar
